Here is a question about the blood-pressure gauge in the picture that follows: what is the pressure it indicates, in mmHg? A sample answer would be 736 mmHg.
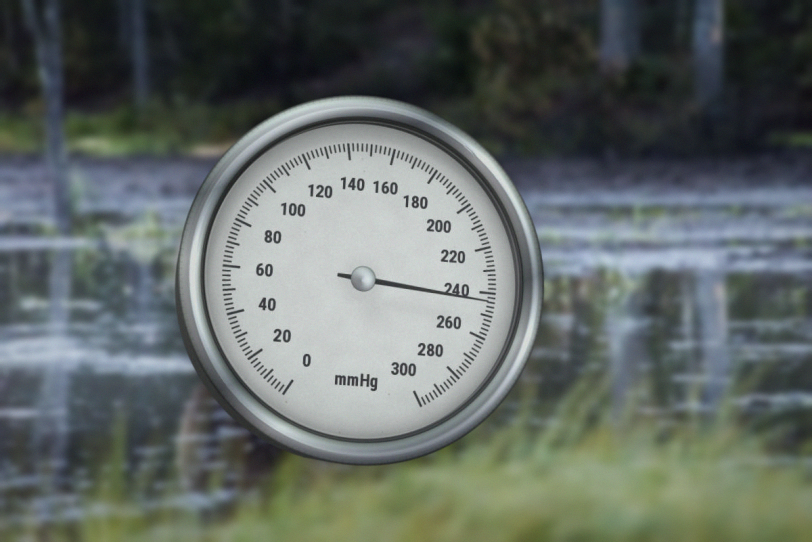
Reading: 244 mmHg
